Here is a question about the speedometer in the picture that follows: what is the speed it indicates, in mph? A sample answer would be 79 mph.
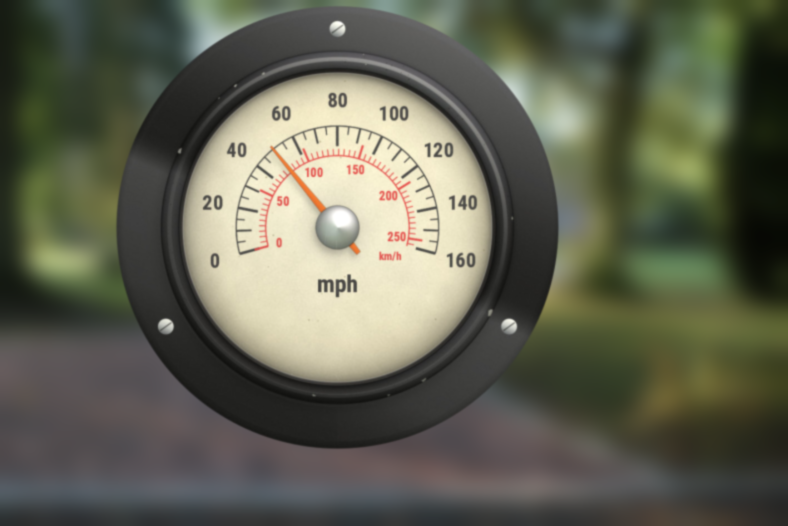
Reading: 50 mph
